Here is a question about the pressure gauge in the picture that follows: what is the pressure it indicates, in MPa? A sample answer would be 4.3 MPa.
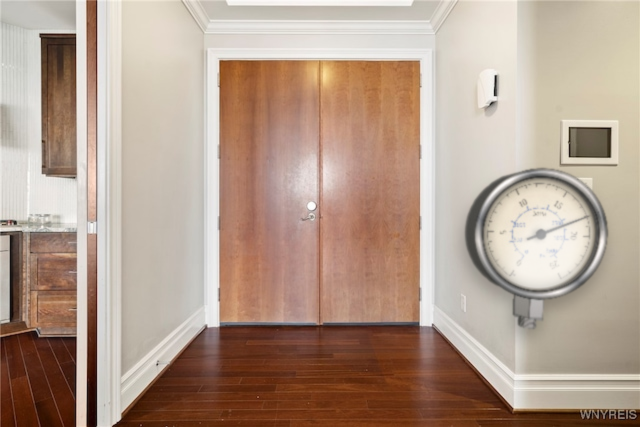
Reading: 18 MPa
